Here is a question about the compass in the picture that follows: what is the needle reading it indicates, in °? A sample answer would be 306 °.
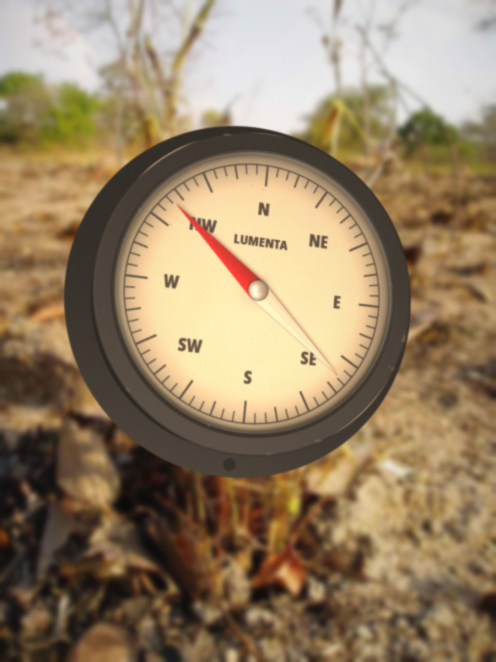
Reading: 310 °
